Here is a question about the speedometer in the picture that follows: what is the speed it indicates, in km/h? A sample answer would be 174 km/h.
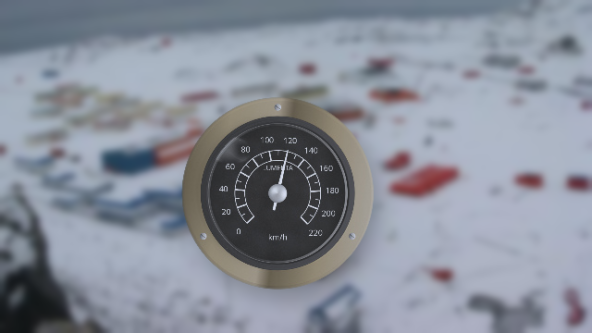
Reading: 120 km/h
